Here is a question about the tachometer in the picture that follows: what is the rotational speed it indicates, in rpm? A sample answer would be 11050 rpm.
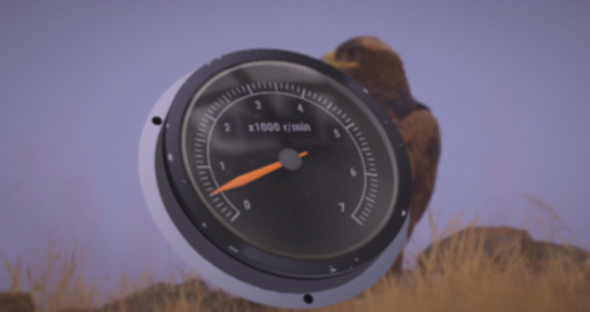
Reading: 500 rpm
